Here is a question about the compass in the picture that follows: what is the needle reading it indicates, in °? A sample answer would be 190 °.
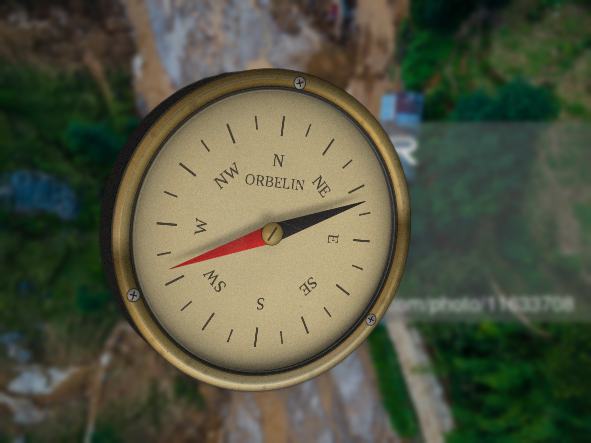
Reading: 247.5 °
